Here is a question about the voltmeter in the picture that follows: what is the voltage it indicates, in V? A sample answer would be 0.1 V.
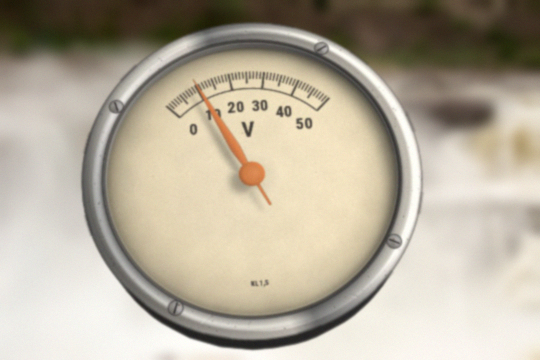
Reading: 10 V
